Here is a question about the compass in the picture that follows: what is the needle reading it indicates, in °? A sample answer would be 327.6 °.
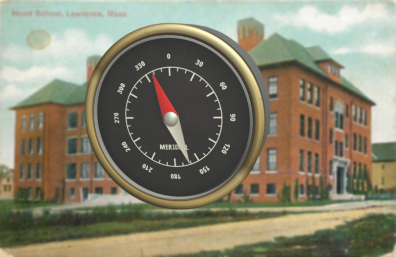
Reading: 340 °
